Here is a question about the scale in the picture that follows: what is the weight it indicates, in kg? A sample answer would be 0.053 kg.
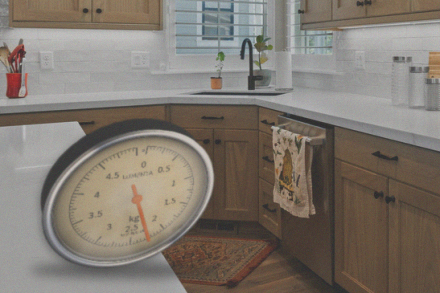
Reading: 2.25 kg
